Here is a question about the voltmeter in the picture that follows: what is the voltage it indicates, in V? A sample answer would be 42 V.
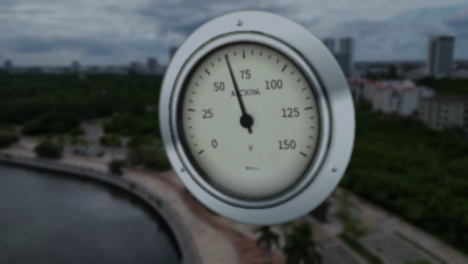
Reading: 65 V
